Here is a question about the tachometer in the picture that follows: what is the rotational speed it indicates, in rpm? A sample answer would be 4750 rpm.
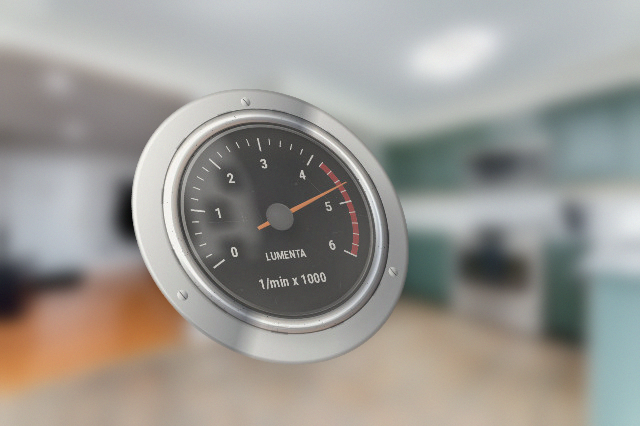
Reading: 4700 rpm
